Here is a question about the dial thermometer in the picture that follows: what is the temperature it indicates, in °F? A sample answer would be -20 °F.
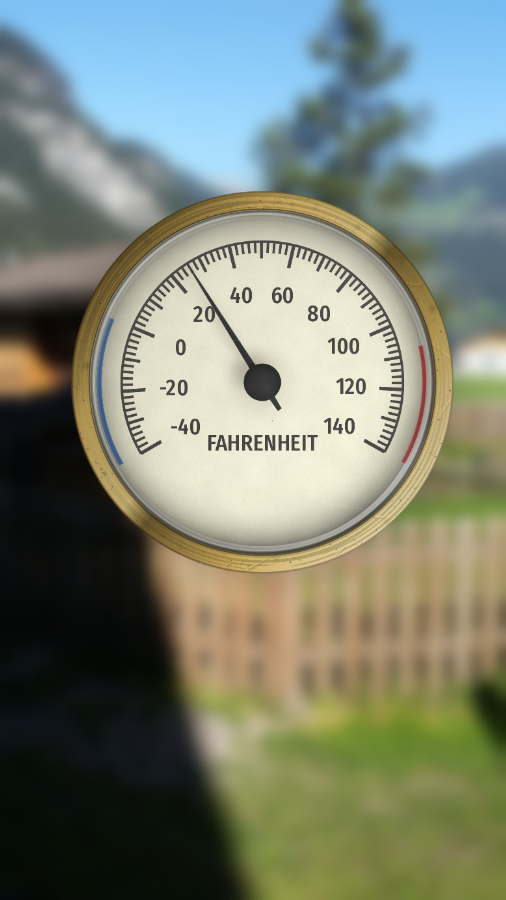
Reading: 26 °F
